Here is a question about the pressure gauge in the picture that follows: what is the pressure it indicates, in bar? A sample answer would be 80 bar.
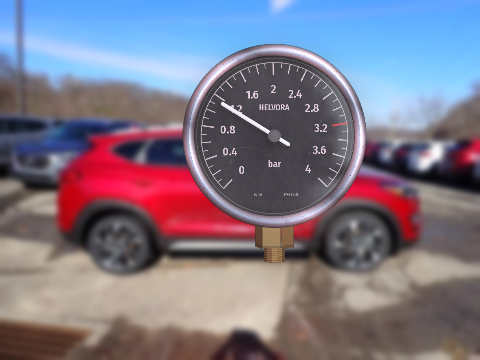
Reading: 1.15 bar
